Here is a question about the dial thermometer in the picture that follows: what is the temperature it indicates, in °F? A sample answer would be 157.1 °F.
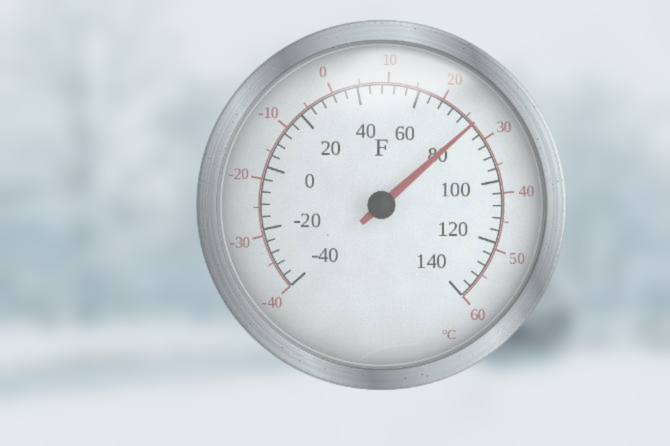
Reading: 80 °F
